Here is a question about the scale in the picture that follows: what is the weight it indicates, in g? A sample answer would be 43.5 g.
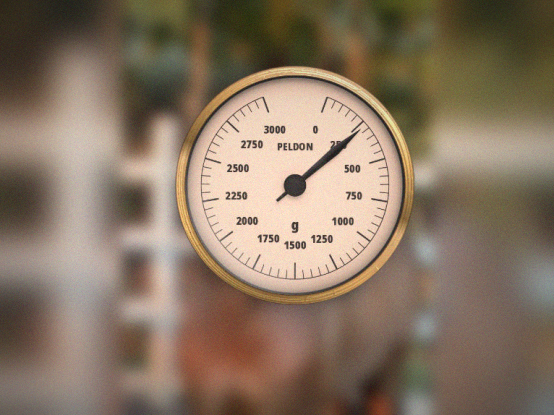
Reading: 275 g
